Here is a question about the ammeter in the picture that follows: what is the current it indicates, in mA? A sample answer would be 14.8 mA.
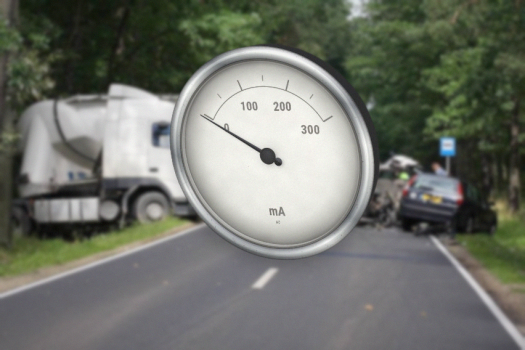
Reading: 0 mA
